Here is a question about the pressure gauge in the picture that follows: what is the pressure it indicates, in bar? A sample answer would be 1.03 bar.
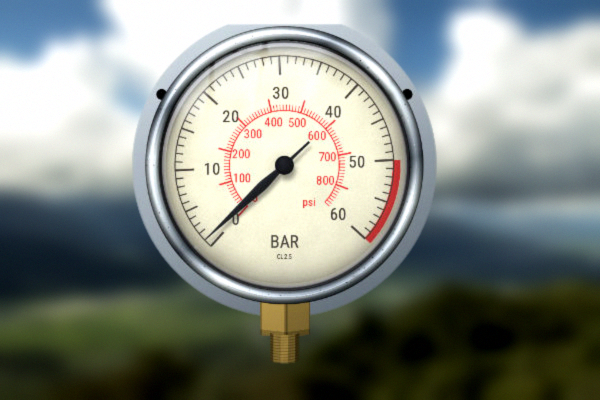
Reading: 1 bar
